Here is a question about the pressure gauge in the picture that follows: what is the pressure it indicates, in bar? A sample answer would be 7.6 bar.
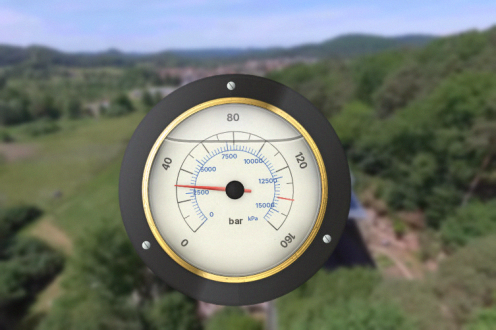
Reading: 30 bar
